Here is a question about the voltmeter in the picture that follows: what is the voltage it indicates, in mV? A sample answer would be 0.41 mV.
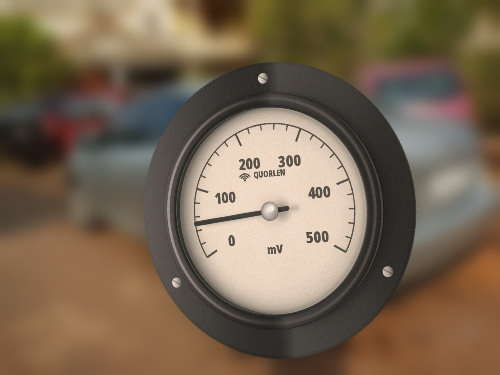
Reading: 50 mV
